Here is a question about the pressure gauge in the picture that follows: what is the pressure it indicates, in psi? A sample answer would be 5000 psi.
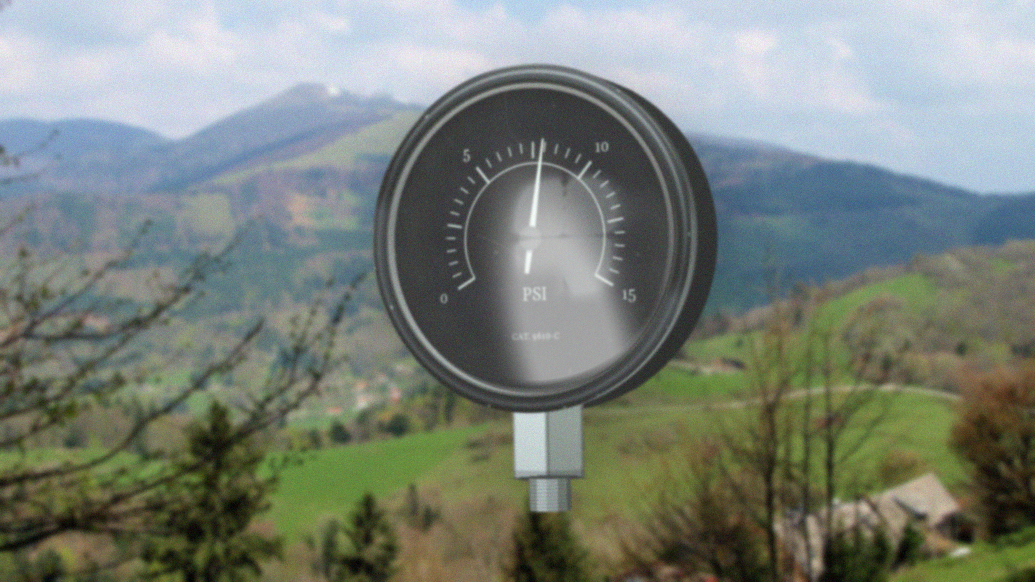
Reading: 8 psi
